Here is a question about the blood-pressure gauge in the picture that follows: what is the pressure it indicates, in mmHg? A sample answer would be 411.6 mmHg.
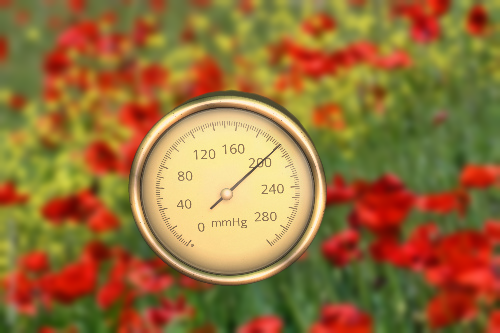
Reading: 200 mmHg
